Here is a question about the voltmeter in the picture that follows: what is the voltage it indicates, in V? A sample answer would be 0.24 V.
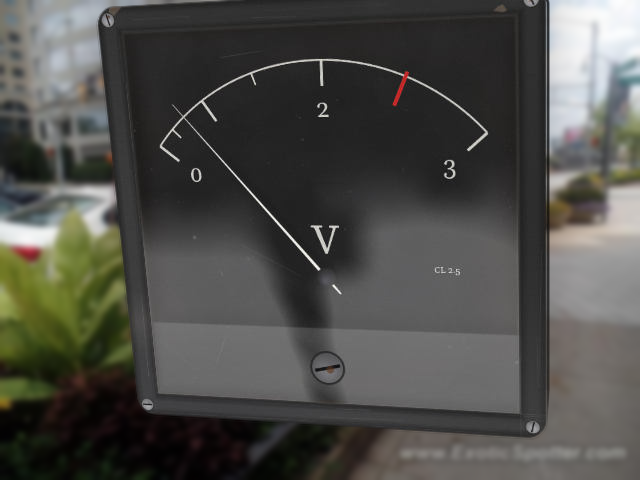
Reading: 0.75 V
